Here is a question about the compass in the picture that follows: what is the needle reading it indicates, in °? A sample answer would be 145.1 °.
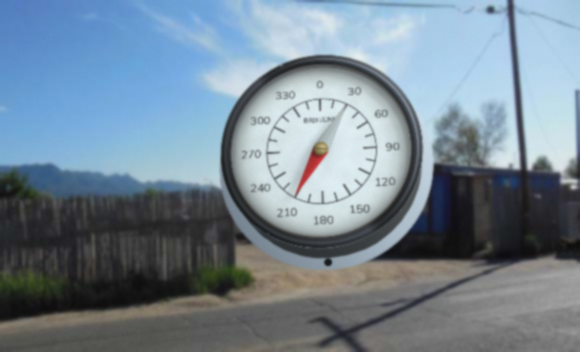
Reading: 210 °
